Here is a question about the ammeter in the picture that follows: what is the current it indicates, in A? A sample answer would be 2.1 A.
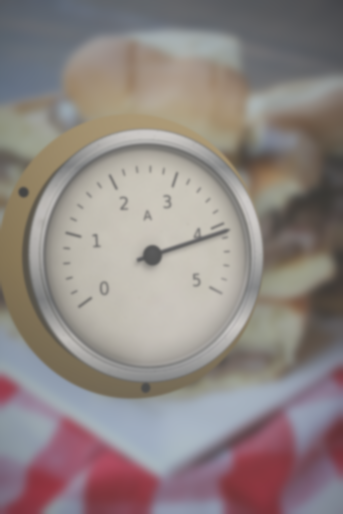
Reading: 4.1 A
